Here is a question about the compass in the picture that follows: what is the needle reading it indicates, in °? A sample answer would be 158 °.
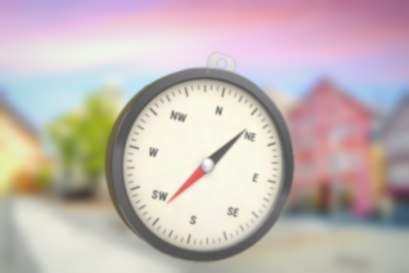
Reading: 215 °
